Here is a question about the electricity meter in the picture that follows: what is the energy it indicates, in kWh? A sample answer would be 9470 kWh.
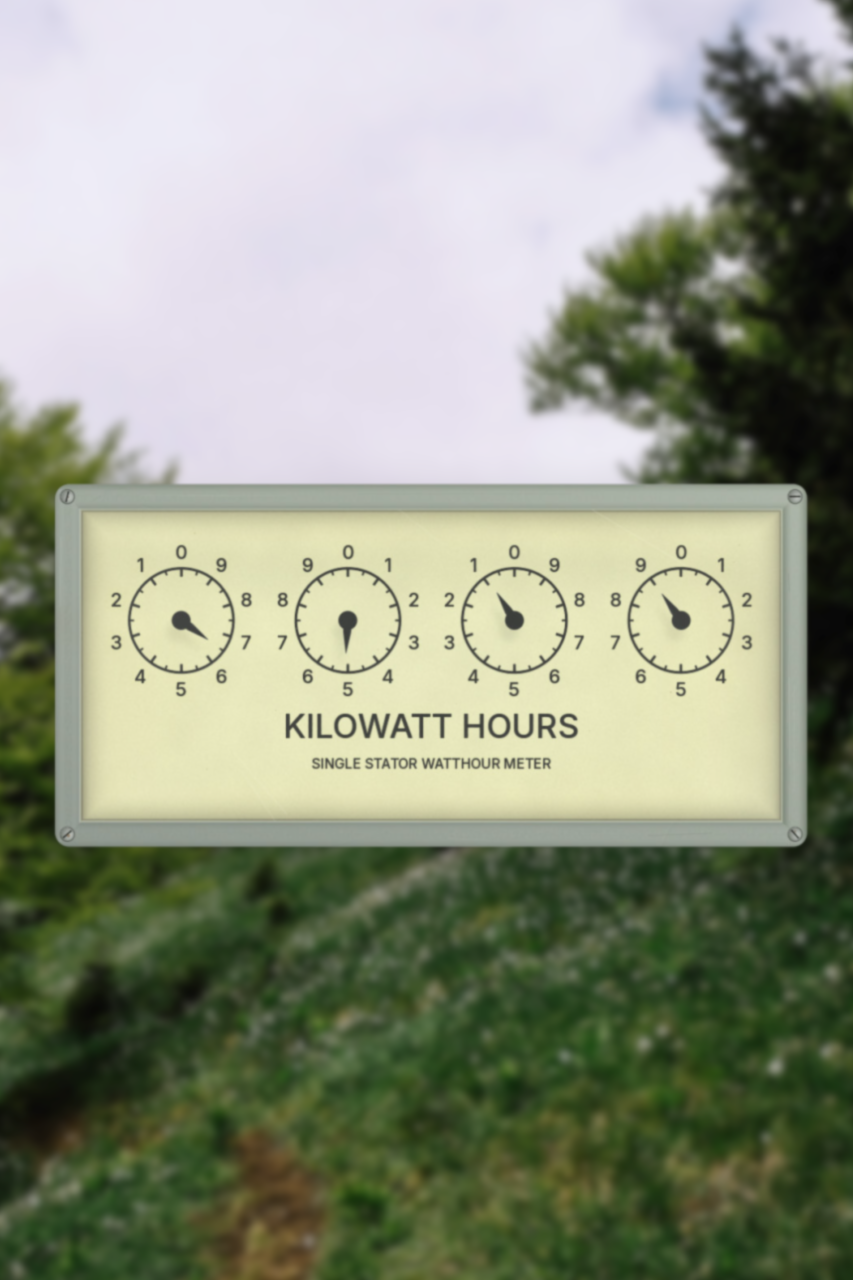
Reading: 6509 kWh
